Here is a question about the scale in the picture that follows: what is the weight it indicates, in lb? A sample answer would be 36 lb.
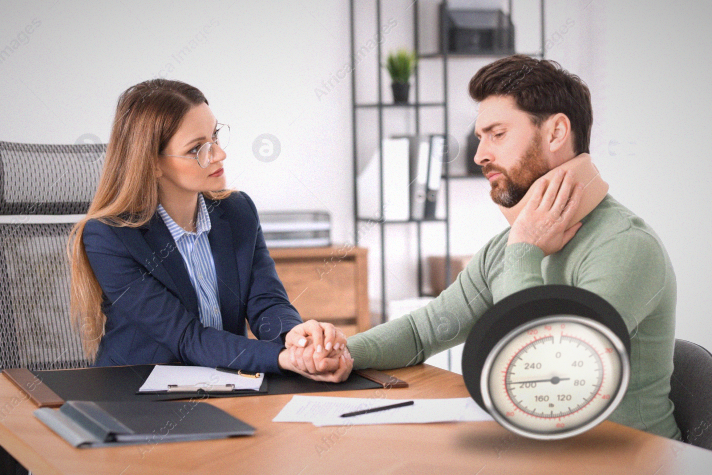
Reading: 210 lb
